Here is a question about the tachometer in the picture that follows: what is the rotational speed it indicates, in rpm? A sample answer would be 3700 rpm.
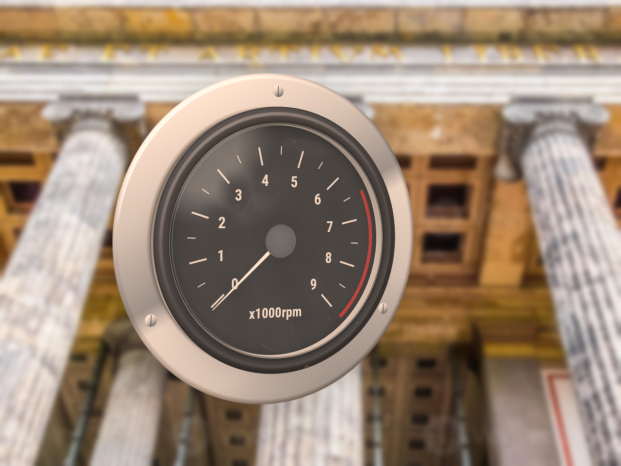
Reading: 0 rpm
